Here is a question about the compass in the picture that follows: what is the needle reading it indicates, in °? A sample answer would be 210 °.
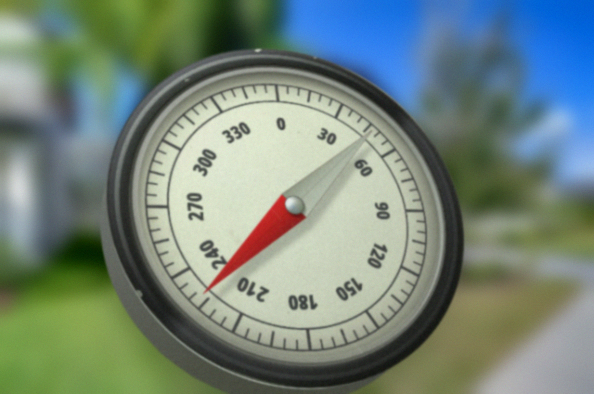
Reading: 227.5 °
